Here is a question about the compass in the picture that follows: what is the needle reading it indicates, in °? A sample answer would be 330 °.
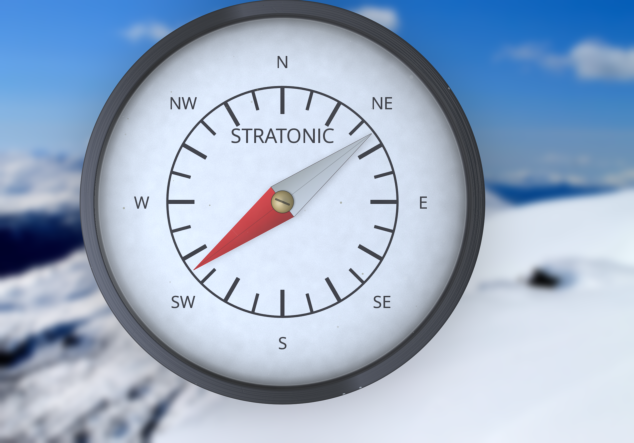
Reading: 232.5 °
